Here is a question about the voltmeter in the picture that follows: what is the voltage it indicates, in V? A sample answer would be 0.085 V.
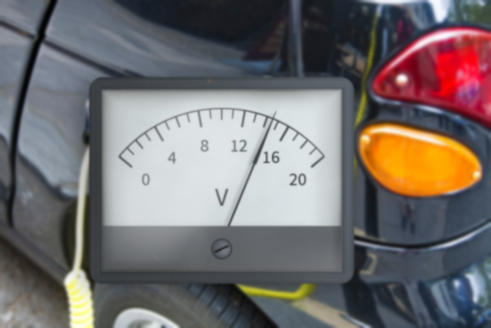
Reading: 14.5 V
